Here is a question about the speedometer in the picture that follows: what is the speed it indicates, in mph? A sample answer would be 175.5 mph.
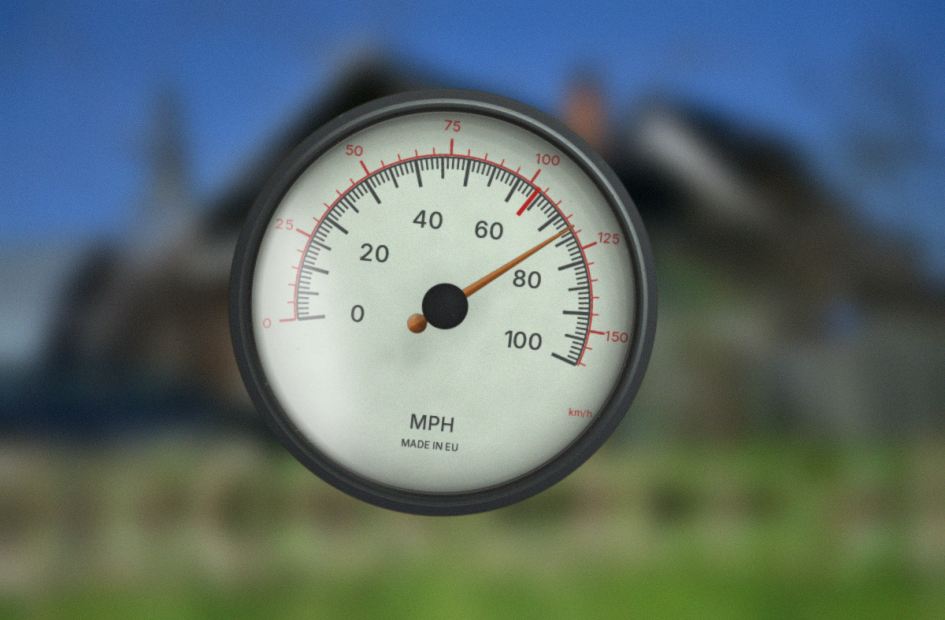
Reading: 73 mph
